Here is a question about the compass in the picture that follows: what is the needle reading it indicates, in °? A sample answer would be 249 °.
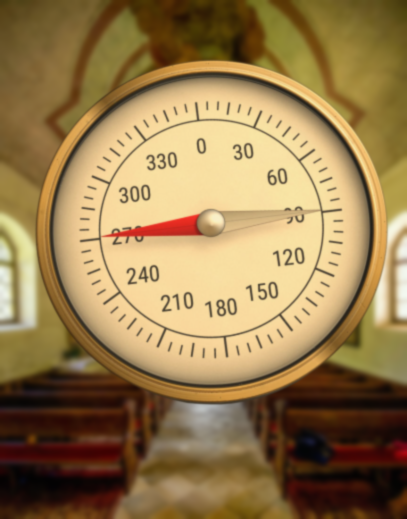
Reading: 270 °
